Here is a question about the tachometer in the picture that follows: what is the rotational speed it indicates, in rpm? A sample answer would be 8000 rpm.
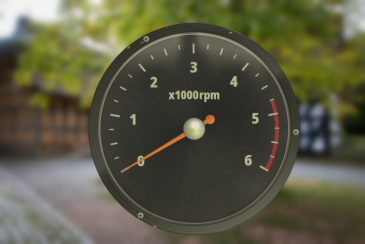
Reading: 0 rpm
